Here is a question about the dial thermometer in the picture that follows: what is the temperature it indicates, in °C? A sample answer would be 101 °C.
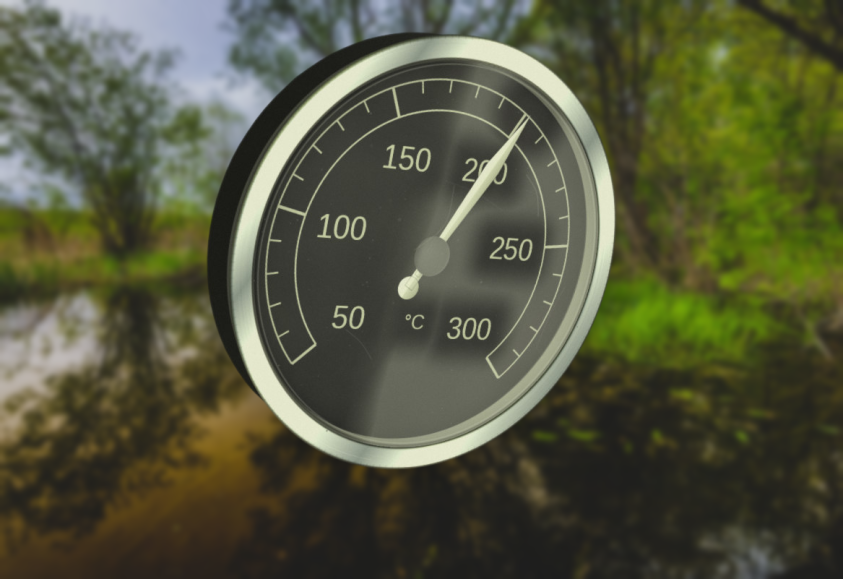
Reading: 200 °C
